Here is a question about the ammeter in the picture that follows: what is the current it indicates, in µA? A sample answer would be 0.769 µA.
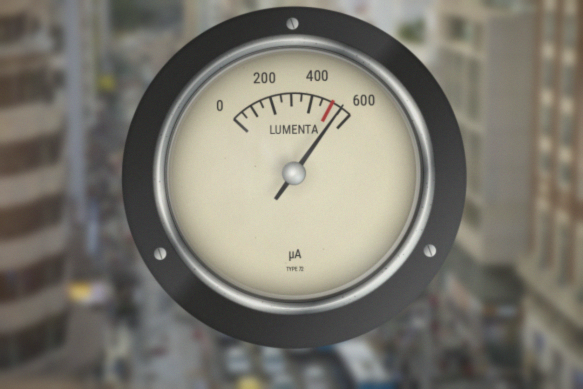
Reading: 550 µA
